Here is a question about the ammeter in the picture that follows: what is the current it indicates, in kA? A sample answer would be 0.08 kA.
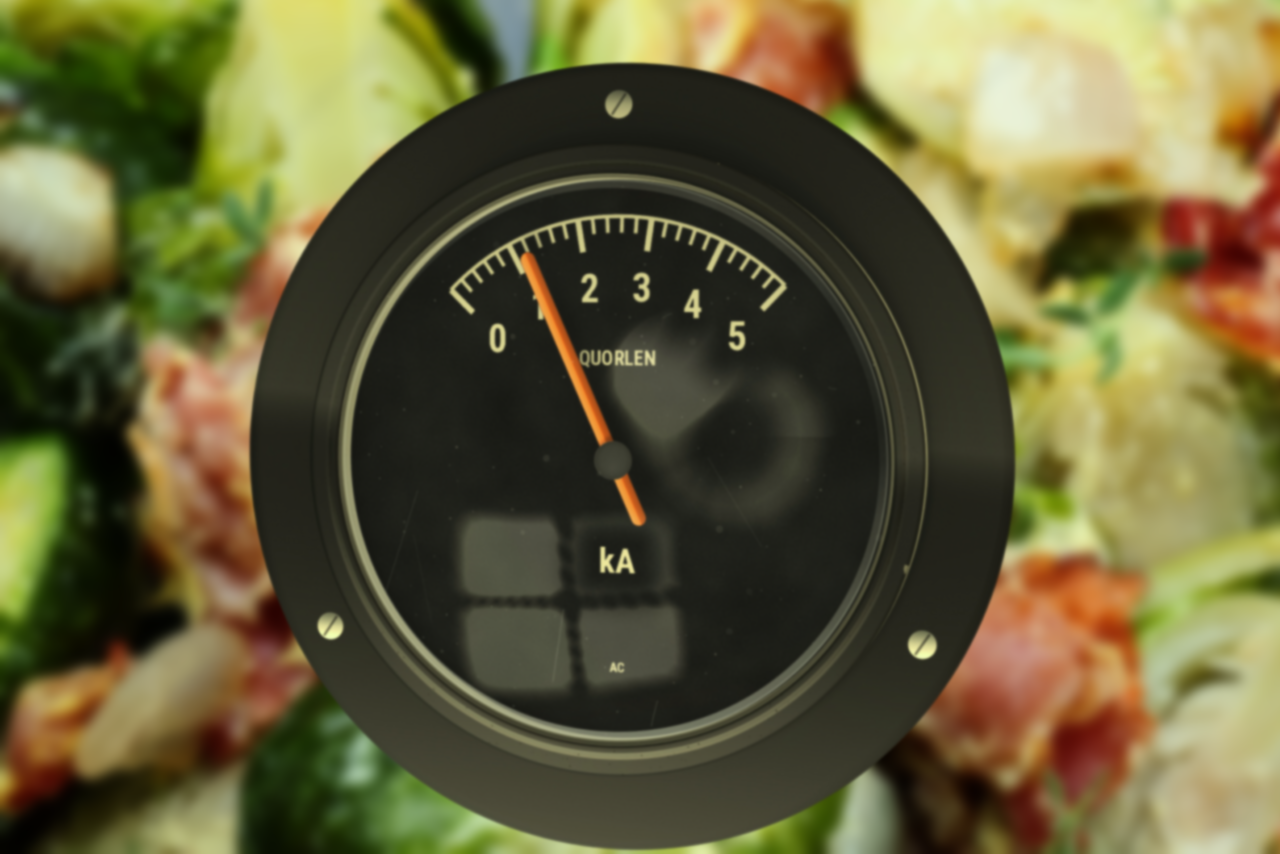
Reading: 1.2 kA
